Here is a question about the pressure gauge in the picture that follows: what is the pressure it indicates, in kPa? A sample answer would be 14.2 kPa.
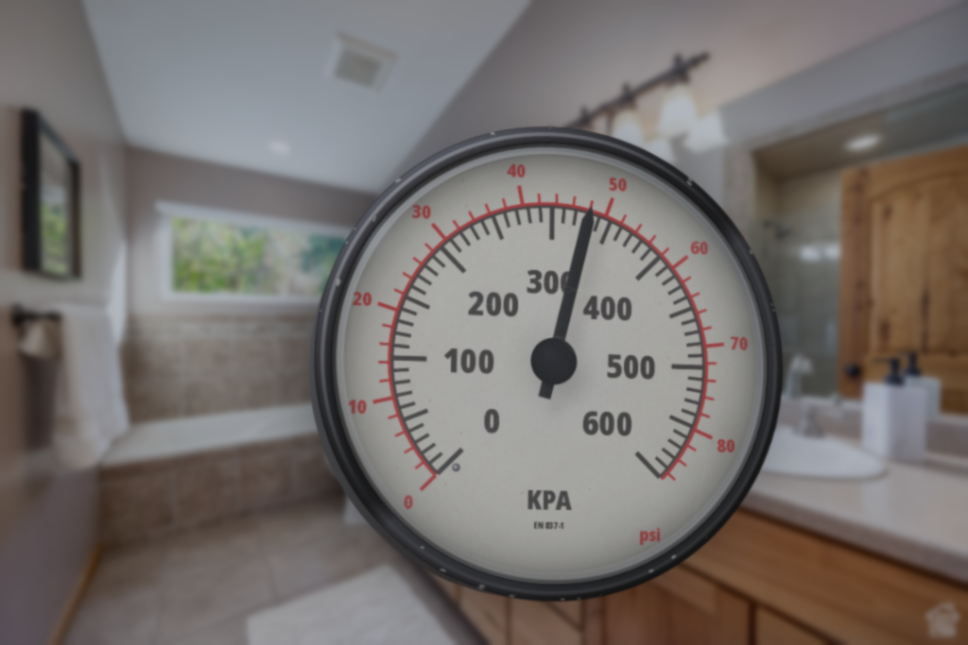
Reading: 330 kPa
